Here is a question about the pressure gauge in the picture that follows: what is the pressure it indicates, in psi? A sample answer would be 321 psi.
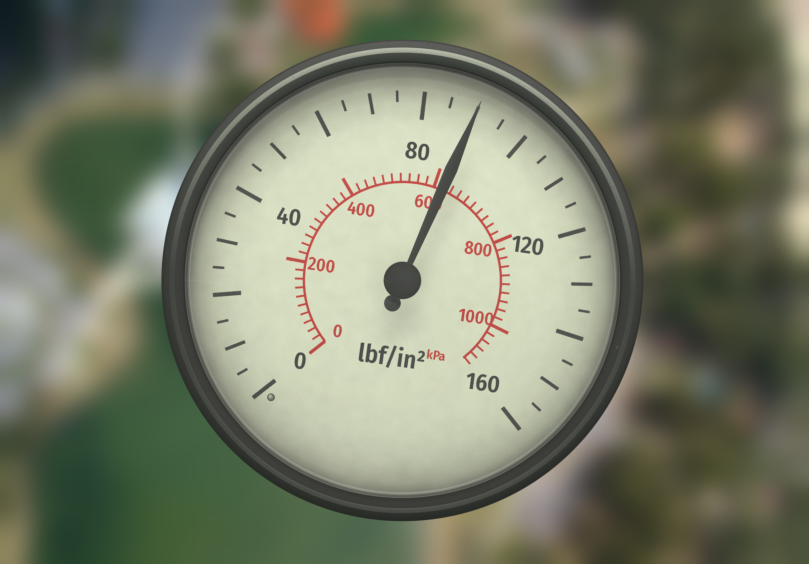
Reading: 90 psi
